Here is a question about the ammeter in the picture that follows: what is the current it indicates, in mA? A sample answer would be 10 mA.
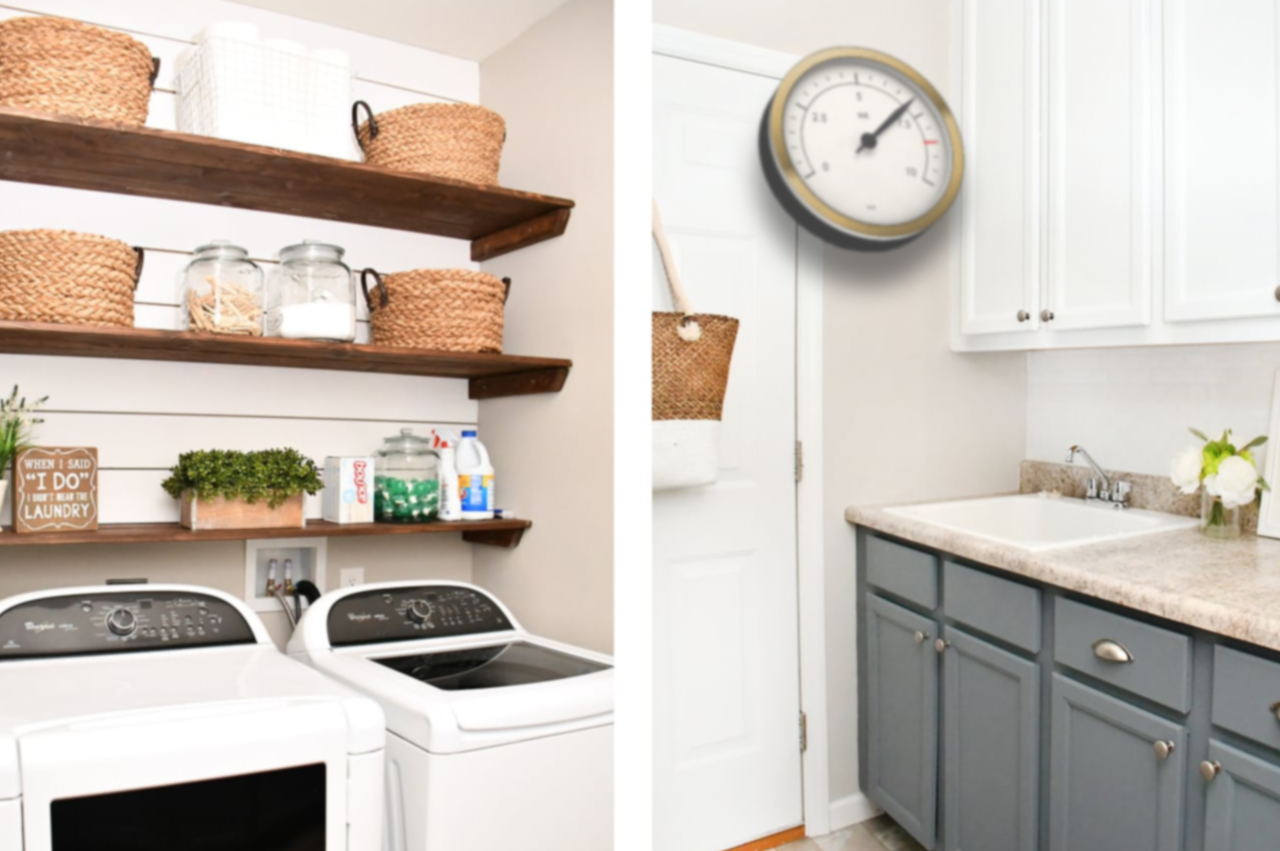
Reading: 7 mA
